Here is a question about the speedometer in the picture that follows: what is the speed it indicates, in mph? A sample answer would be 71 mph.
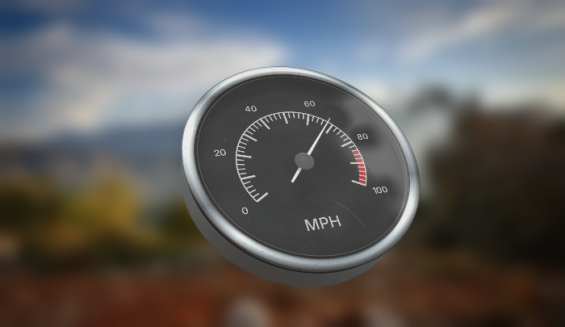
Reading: 68 mph
